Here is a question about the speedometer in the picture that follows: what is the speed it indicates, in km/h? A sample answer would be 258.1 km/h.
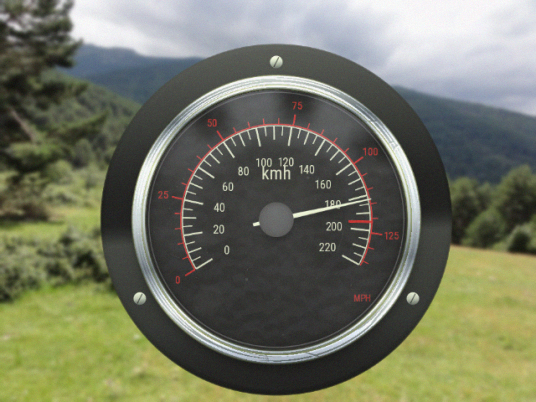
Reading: 182.5 km/h
